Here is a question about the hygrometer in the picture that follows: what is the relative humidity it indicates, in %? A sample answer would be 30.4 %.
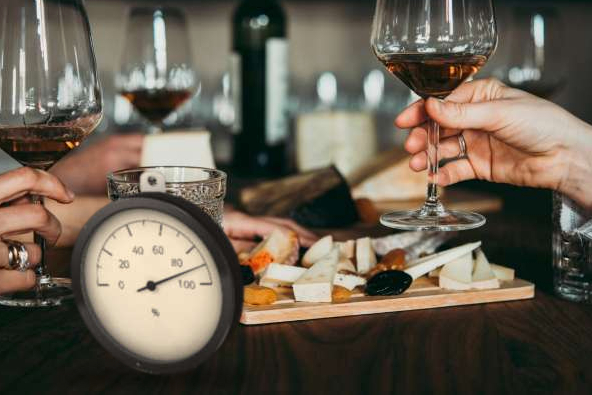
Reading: 90 %
